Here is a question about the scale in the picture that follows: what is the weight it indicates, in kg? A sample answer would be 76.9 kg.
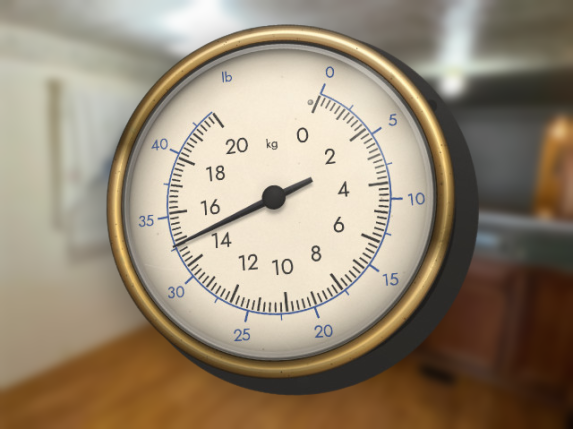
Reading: 14.8 kg
